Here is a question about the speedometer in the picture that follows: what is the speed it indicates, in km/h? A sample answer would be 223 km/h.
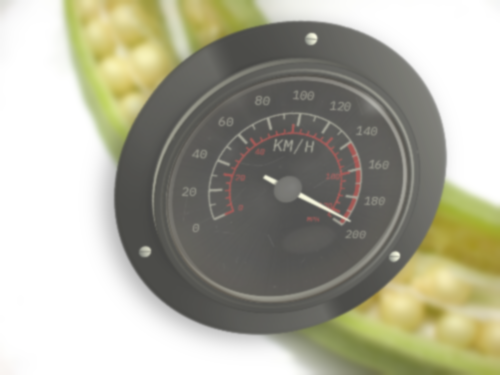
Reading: 195 km/h
